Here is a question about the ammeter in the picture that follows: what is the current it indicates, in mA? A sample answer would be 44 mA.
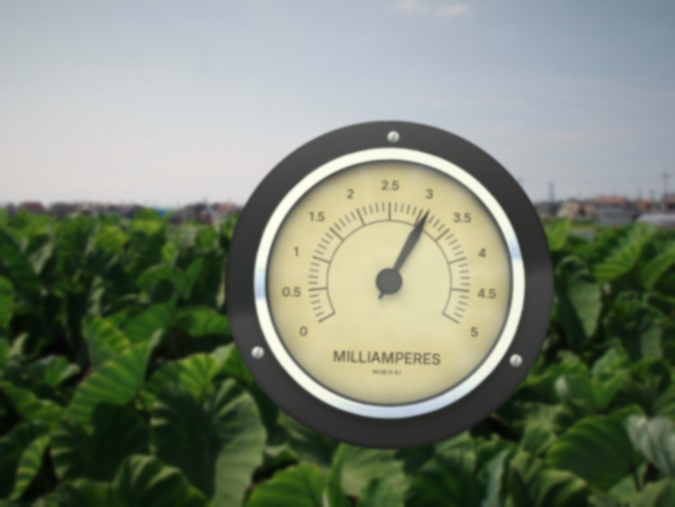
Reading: 3.1 mA
